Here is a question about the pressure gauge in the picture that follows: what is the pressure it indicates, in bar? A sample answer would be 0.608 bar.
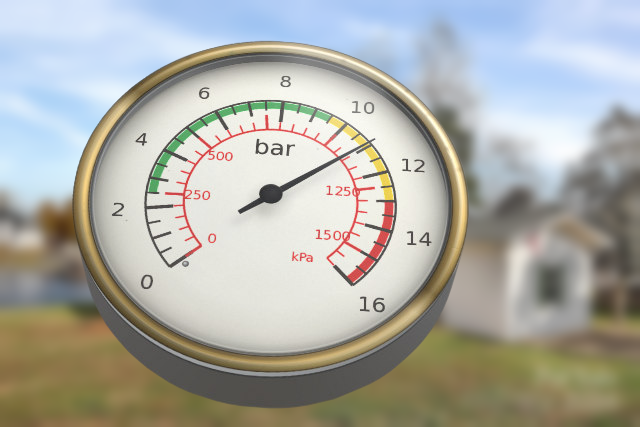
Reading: 11 bar
